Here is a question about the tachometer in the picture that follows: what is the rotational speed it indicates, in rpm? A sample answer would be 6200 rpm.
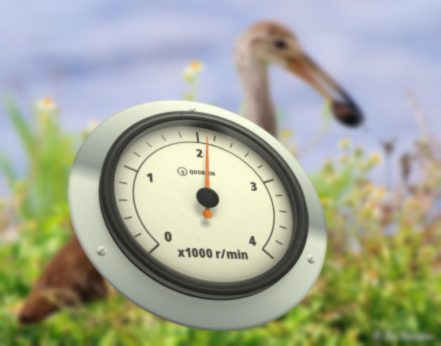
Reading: 2100 rpm
